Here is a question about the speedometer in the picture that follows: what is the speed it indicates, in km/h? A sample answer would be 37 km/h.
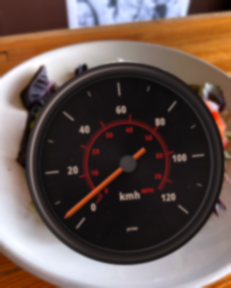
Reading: 5 km/h
